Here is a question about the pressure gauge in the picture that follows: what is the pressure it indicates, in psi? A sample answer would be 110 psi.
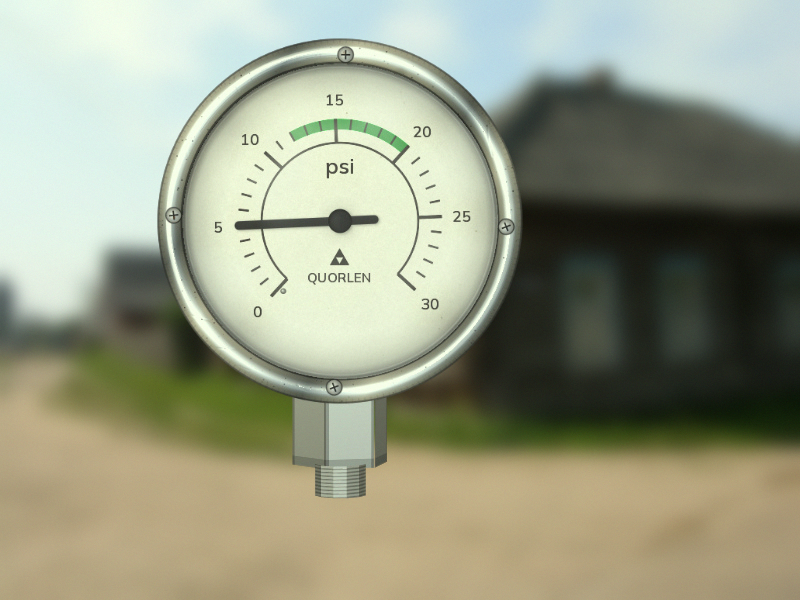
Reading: 5 psi
